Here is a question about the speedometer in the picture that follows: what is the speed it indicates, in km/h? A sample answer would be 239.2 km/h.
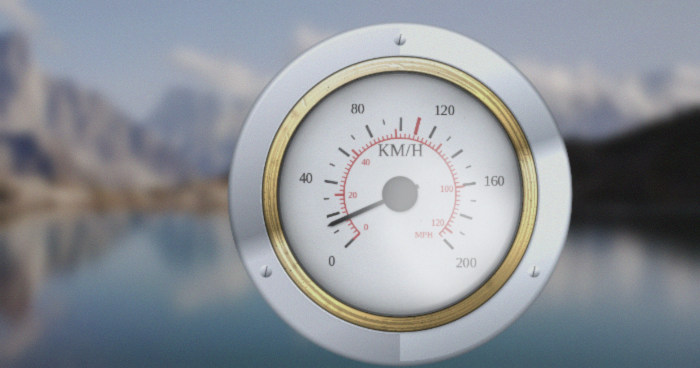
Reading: 15 km/h
